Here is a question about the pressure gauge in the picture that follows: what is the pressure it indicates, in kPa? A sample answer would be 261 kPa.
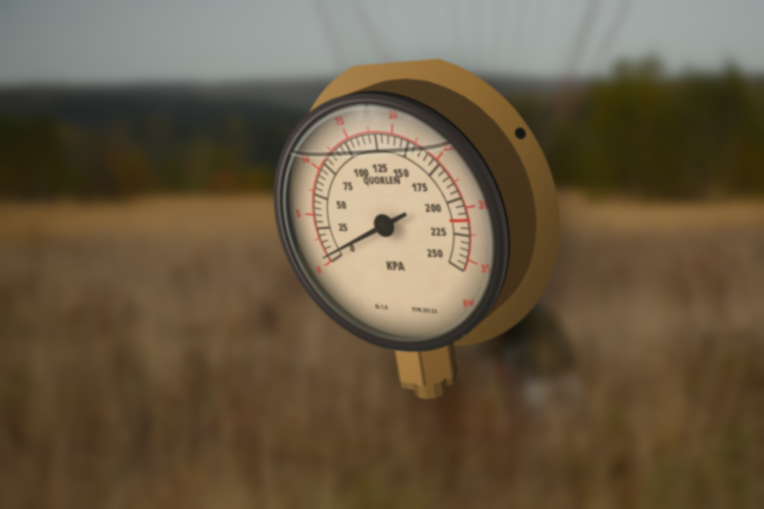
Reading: 5 kPa
